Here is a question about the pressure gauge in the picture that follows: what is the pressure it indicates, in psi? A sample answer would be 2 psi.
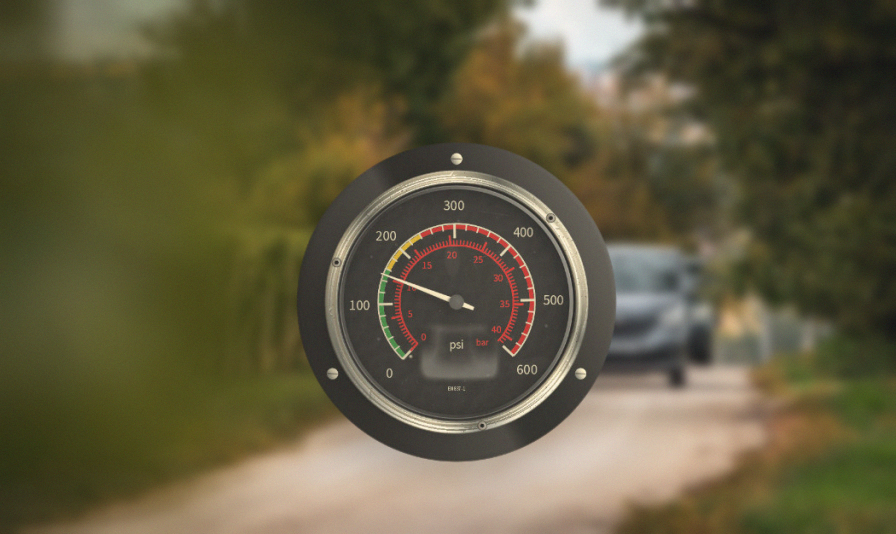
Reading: 150 psi
